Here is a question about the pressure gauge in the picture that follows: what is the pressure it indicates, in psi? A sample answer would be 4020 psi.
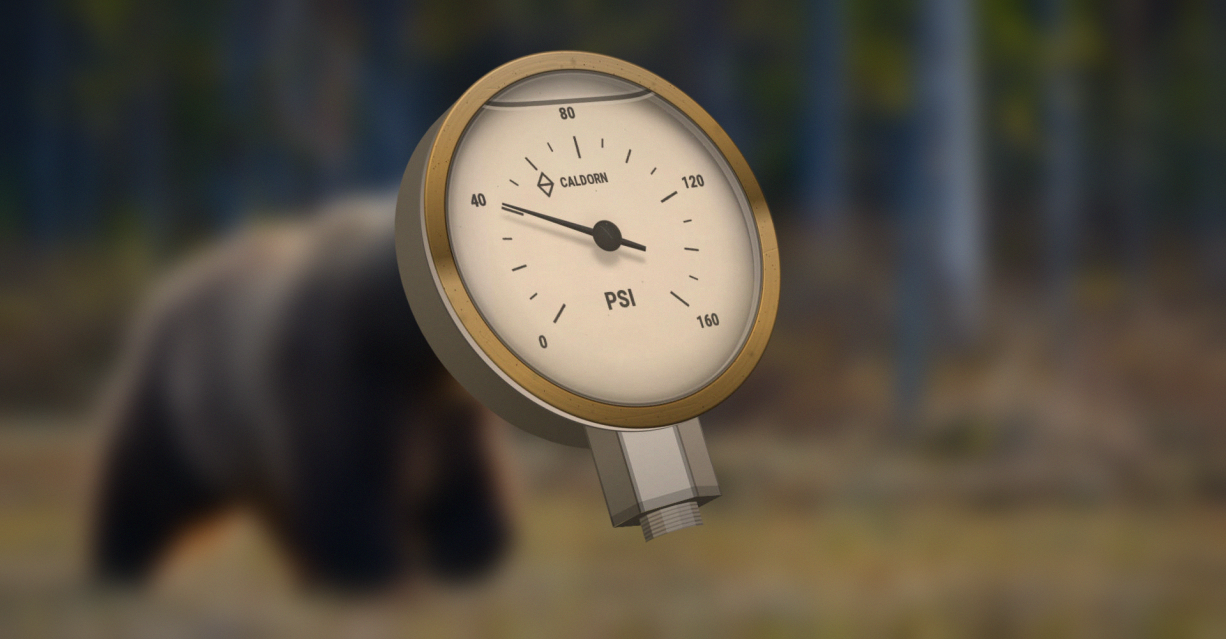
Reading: 40 psi
